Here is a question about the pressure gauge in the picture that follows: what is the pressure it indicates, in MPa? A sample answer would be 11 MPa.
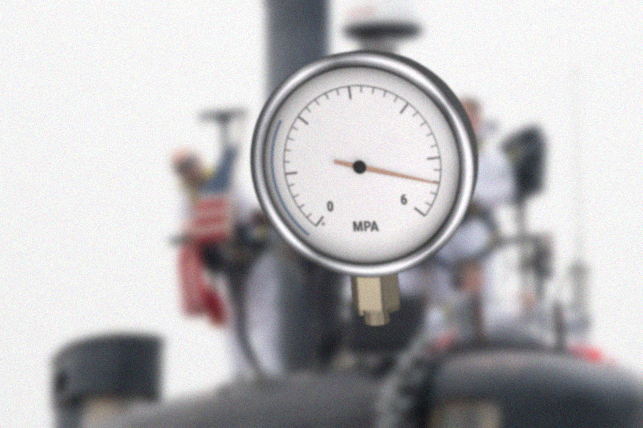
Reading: 5.4 MPa
